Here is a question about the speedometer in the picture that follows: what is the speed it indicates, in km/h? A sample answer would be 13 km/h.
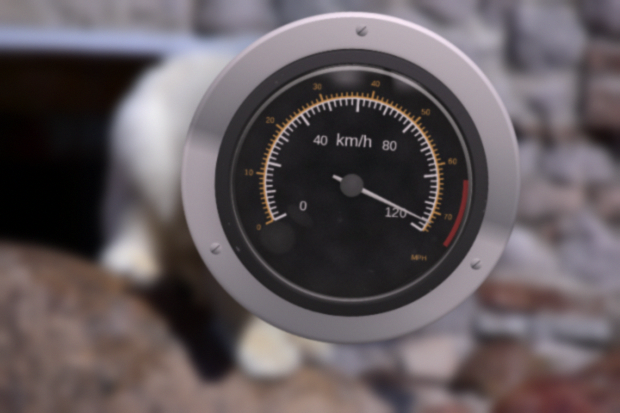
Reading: 116 km/h
